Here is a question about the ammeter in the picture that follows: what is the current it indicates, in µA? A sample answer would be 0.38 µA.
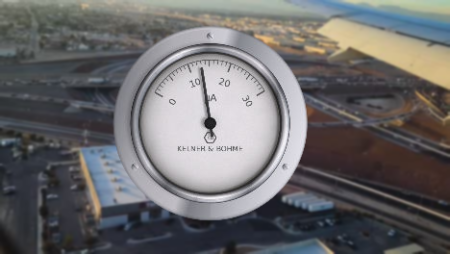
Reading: 13 µA
